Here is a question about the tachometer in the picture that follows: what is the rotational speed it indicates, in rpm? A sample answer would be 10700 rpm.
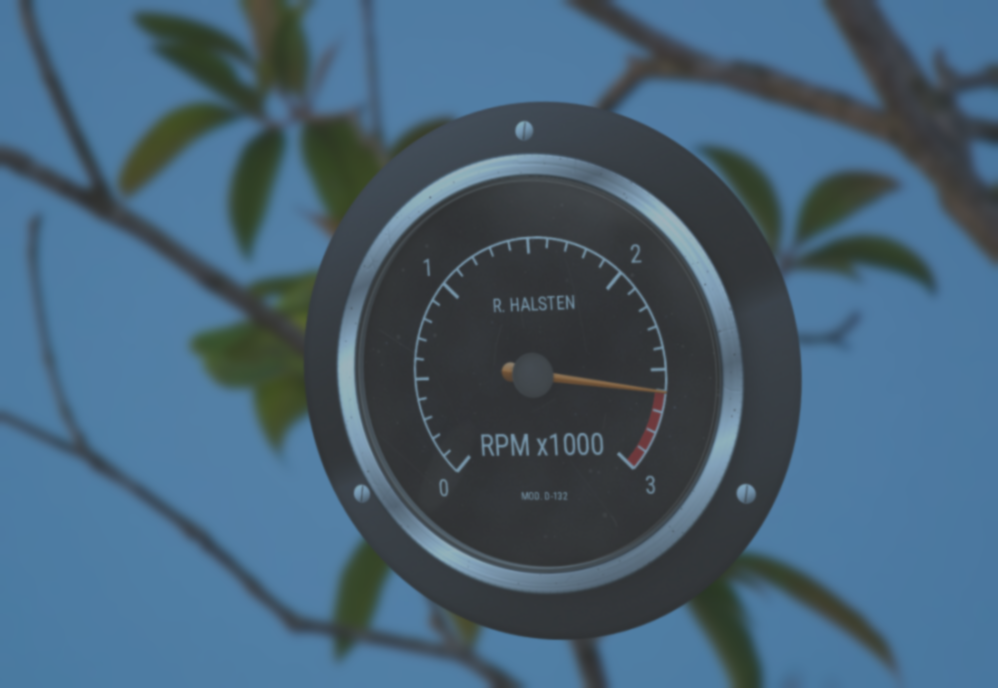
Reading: 2600 rpm
